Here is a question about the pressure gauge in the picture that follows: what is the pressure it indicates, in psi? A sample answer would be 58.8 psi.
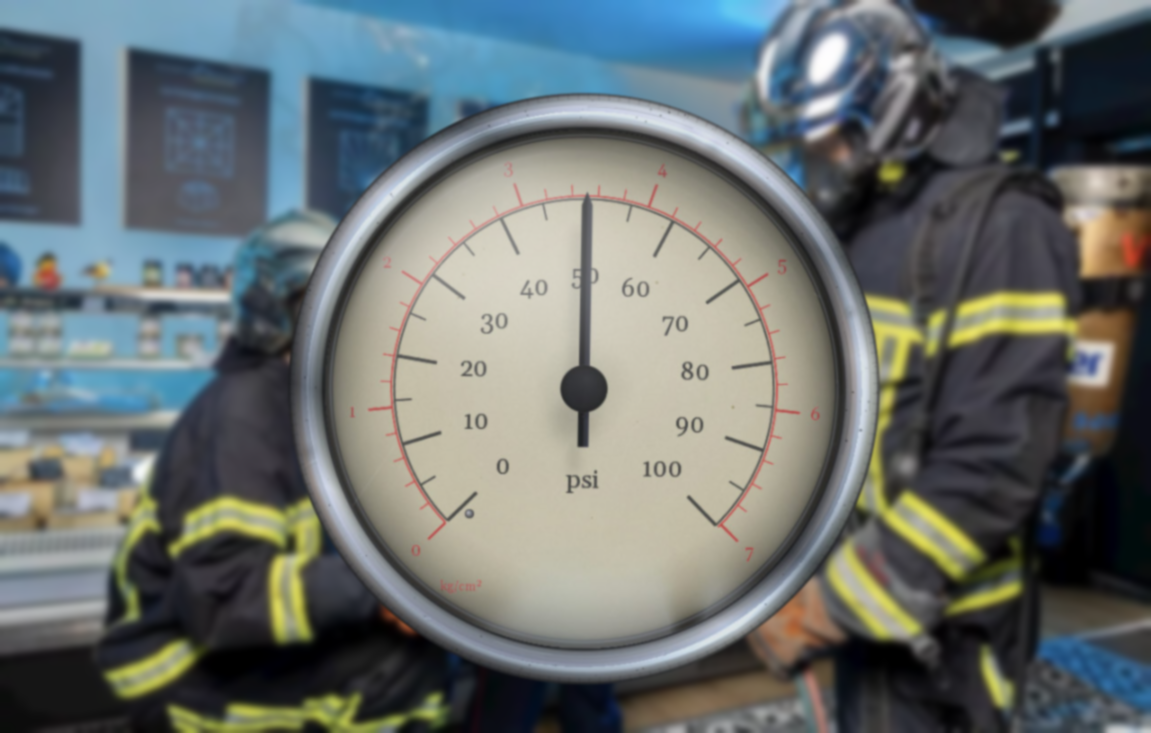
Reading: 50 psi
